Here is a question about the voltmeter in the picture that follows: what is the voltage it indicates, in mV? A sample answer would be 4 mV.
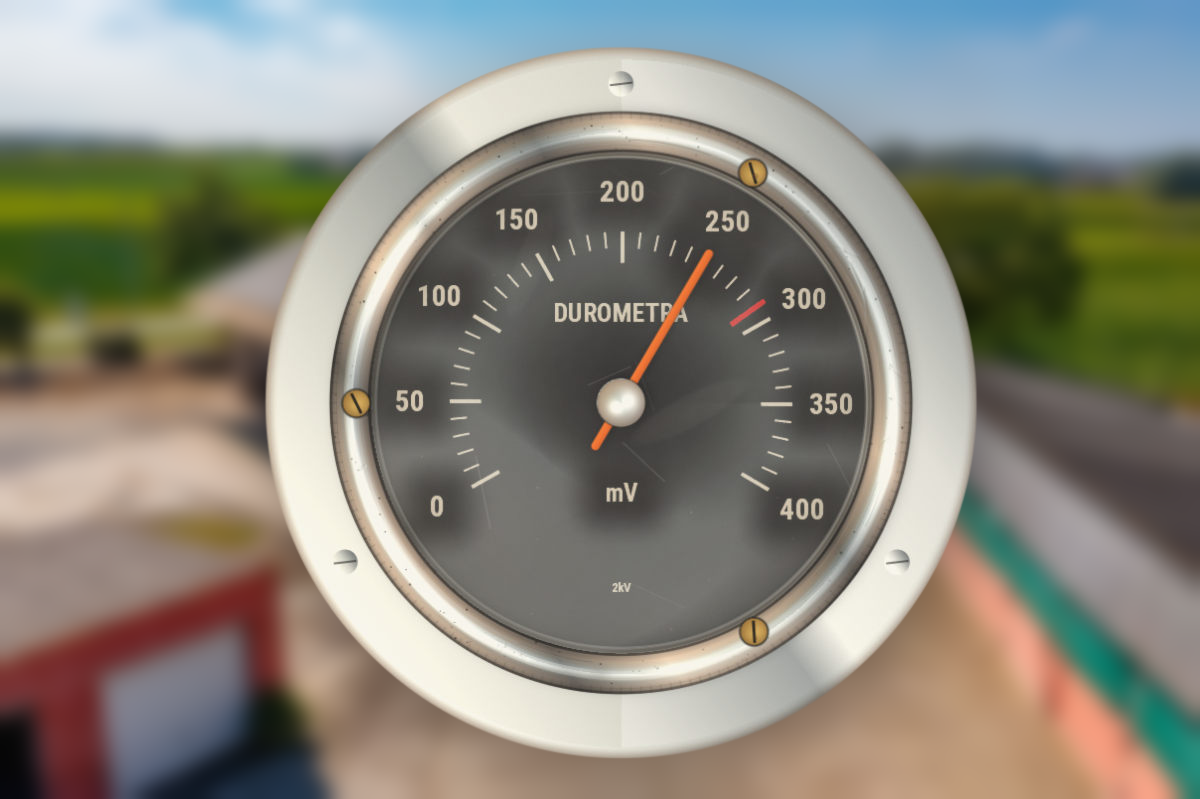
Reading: 250 mV
